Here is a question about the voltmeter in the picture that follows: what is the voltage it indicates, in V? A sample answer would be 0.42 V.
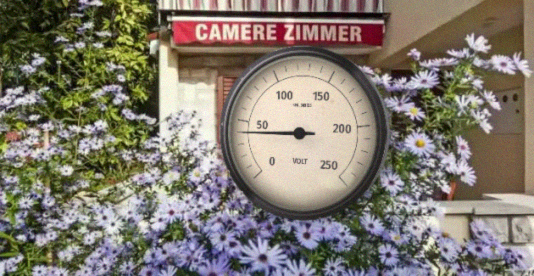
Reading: 40 V
